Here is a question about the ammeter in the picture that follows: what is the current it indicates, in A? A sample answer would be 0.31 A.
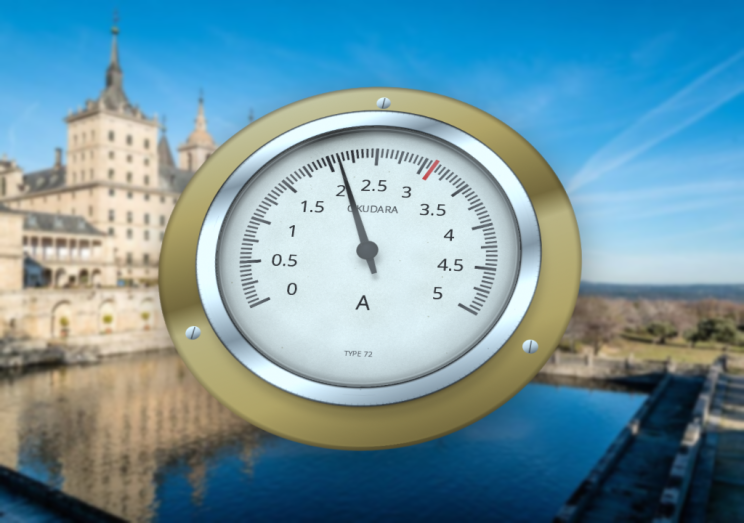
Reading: 2.1 A
